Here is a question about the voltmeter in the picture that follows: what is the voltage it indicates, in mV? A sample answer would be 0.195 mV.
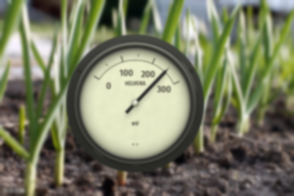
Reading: 250 mV
